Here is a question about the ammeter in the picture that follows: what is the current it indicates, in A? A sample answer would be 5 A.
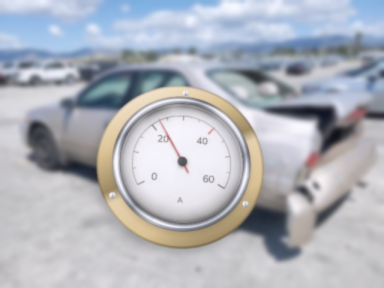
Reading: 22.5 A
